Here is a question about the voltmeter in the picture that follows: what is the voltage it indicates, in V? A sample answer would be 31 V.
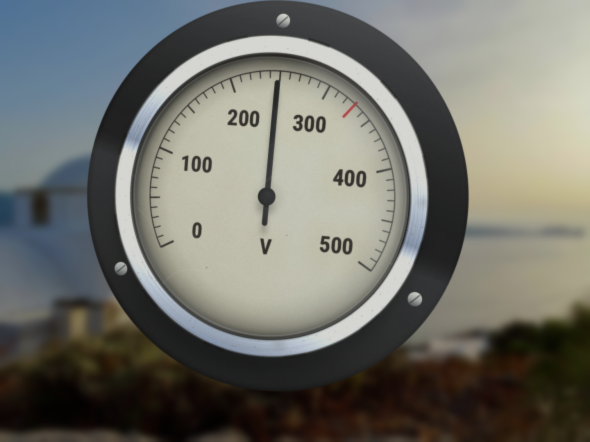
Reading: 250 V
